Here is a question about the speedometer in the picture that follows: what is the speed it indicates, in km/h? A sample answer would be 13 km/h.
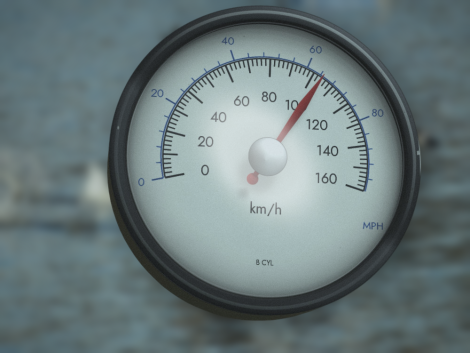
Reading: 104 km/h
